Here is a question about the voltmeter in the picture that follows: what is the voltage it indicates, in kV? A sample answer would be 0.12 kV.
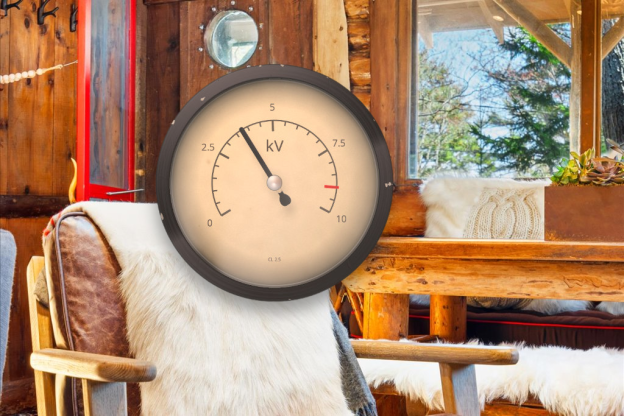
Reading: 3.75 kV
